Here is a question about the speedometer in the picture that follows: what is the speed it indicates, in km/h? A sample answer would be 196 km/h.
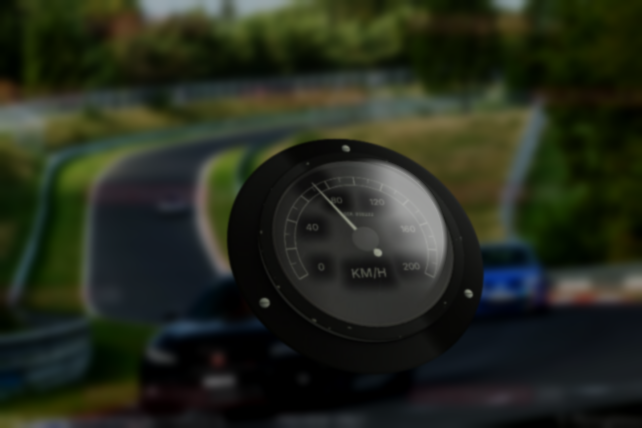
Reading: 70 km/h
